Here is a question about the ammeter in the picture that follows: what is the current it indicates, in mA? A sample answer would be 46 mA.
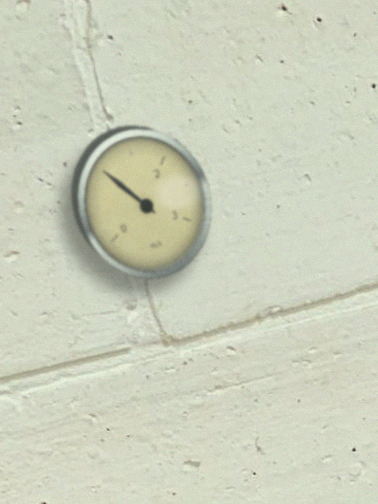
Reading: 1 mA
